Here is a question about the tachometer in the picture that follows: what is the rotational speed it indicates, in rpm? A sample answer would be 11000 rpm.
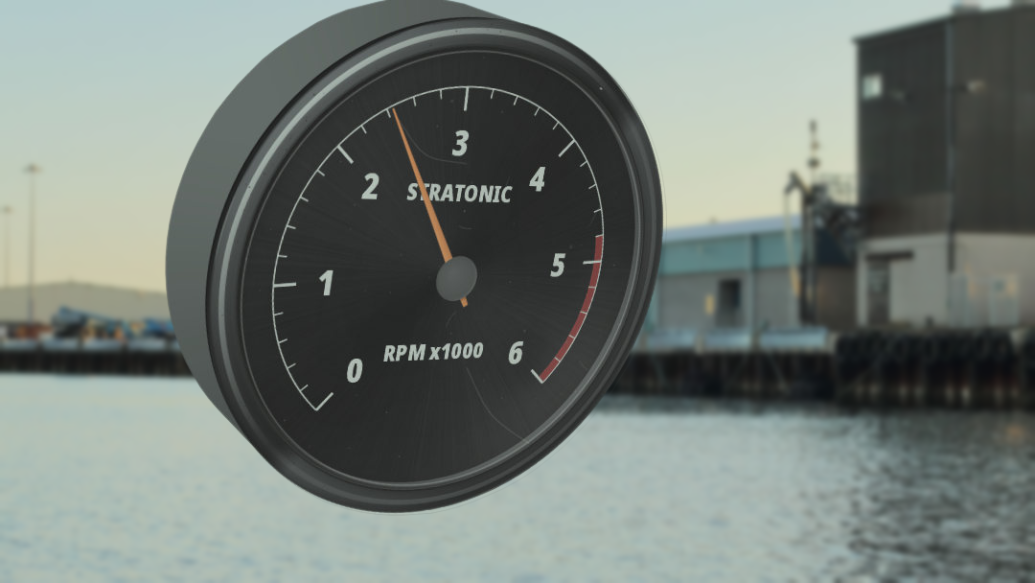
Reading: 2400 rpm
